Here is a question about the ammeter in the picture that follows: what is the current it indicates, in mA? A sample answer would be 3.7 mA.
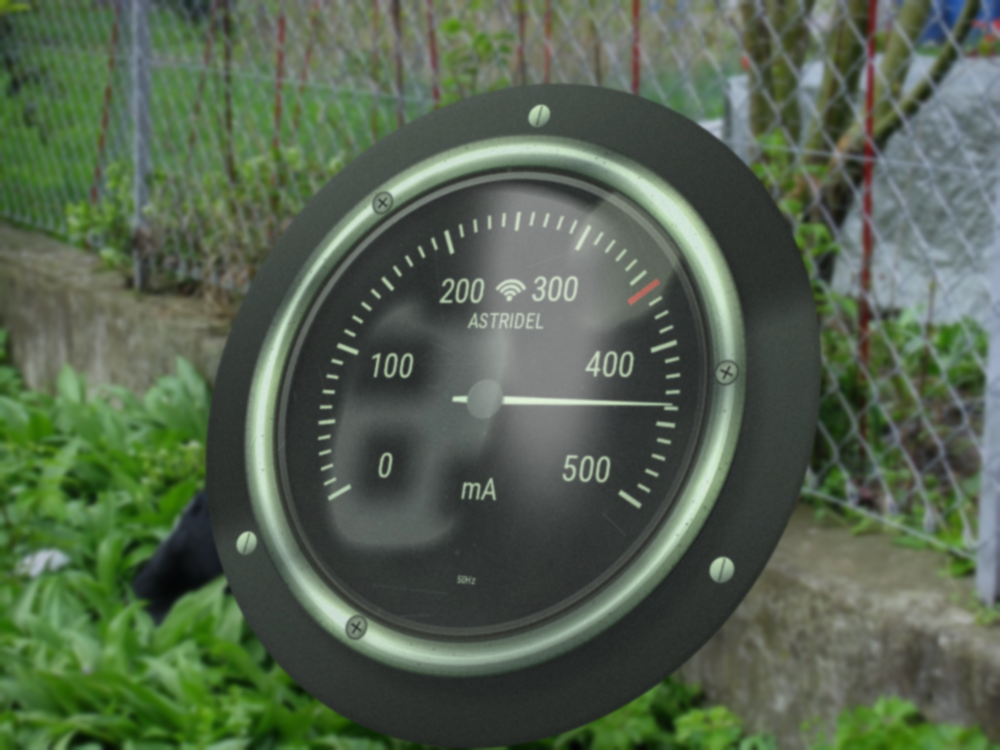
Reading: 440 mA
